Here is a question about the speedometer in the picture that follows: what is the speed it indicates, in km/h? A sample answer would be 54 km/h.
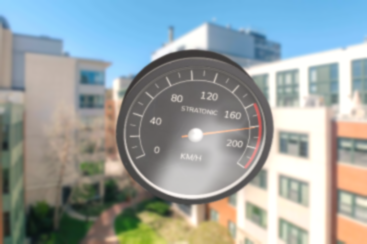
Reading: 180 km/h
